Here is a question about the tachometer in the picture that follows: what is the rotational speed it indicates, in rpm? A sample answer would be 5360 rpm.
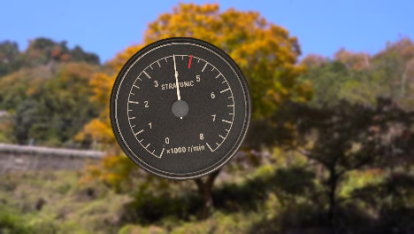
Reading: 4000 rpm
